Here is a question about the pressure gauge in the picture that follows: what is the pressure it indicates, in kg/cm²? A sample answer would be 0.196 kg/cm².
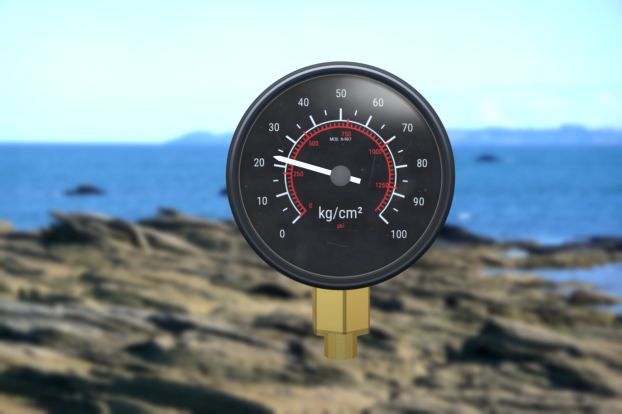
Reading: 22.5 kg/cm²
